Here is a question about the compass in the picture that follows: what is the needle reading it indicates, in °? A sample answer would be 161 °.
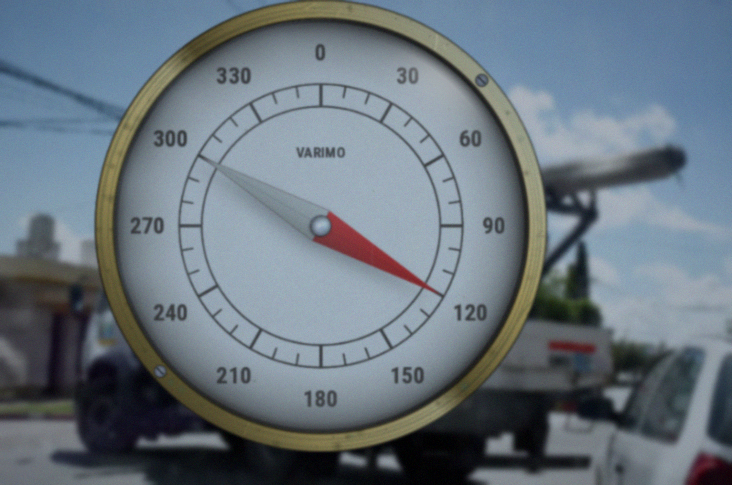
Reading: 120 °
